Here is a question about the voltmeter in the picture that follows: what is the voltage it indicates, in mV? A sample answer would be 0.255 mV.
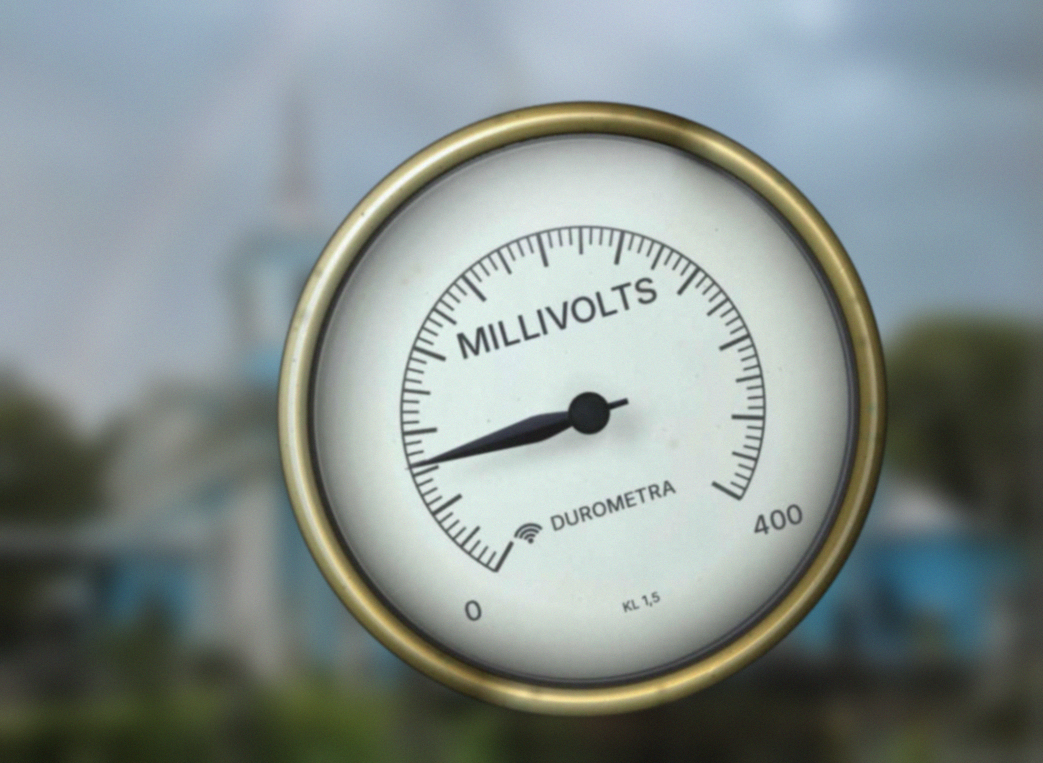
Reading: 65 mV
